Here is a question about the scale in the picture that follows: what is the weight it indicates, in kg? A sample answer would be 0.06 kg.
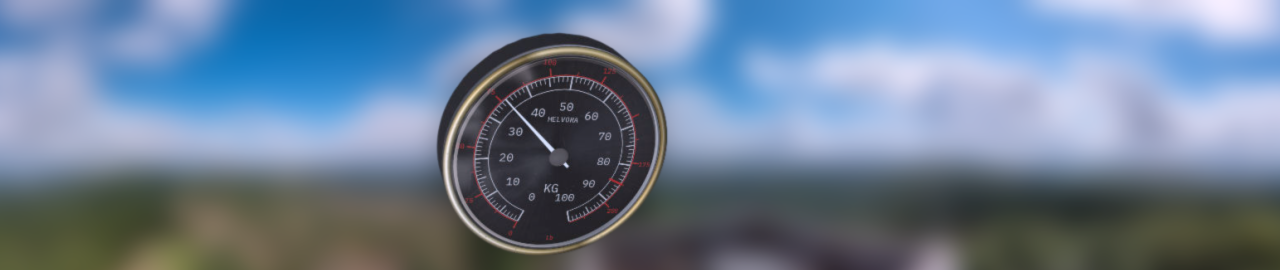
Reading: 35 kg
